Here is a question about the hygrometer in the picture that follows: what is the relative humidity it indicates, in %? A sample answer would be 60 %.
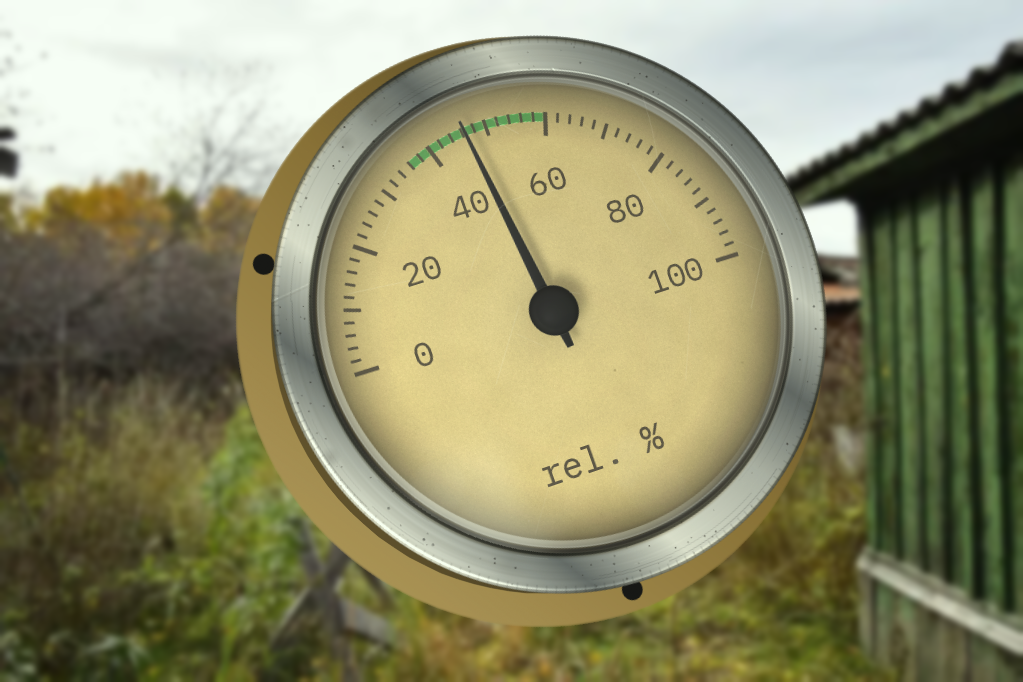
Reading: 46 %
